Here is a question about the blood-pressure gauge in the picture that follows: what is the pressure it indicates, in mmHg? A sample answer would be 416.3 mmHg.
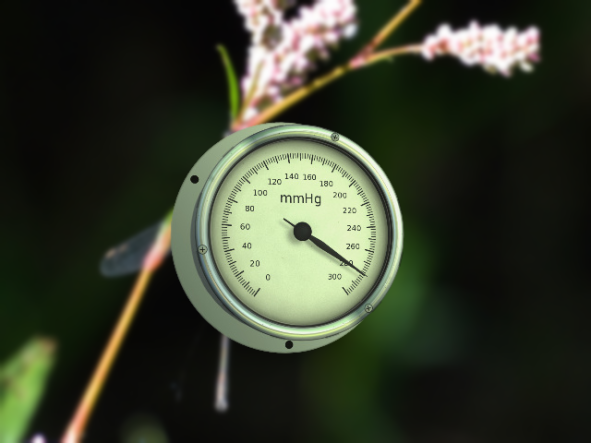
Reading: 280 mmHg
